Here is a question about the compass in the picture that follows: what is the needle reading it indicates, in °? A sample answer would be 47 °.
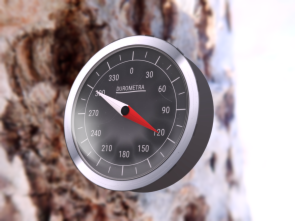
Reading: 120 °
